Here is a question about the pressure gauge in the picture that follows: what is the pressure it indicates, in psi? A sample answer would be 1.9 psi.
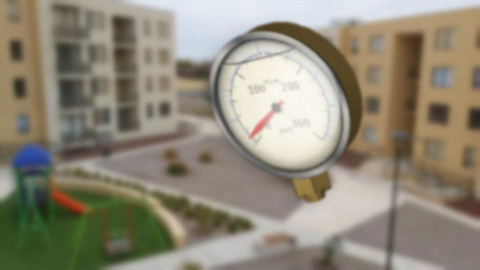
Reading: 10 psi
